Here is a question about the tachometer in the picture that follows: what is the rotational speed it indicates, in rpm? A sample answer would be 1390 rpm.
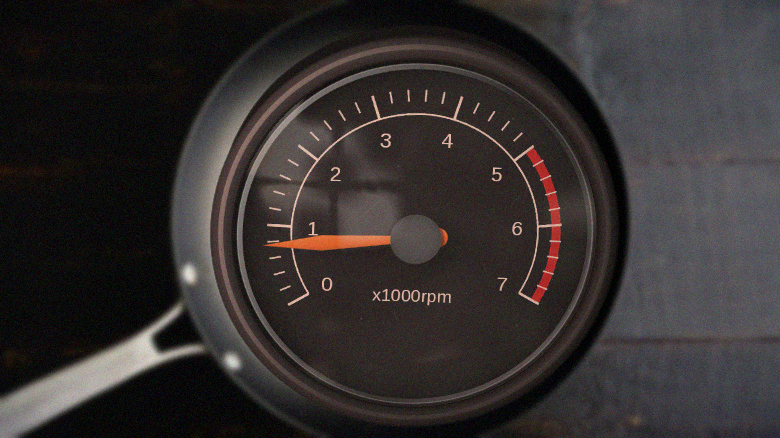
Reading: 800 rpm
